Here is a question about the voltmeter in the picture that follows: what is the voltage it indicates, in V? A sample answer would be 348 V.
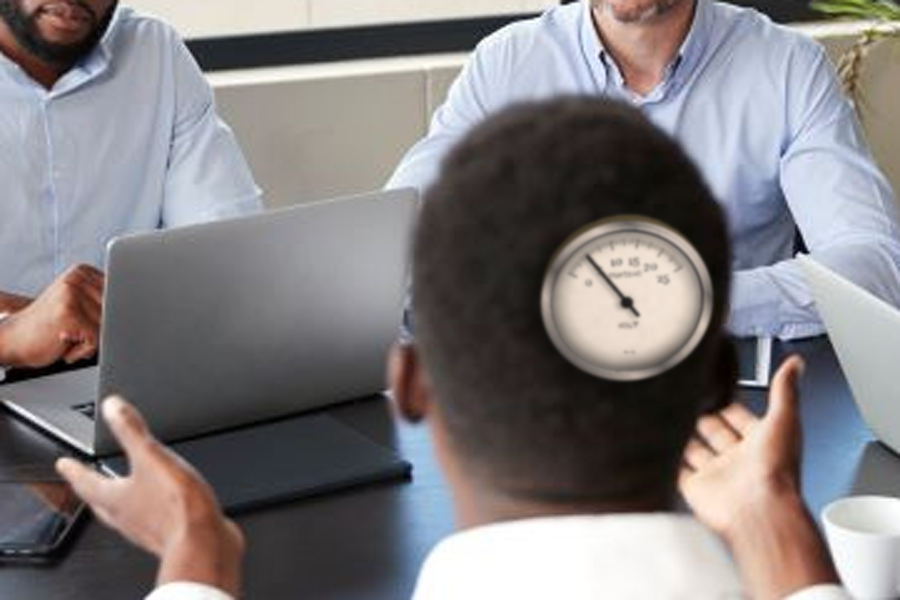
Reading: 5 V
